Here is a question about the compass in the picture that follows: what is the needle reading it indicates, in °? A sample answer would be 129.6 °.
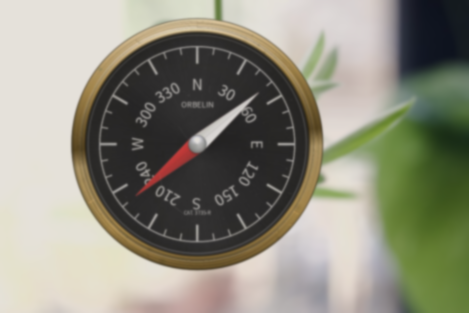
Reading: 230 °
